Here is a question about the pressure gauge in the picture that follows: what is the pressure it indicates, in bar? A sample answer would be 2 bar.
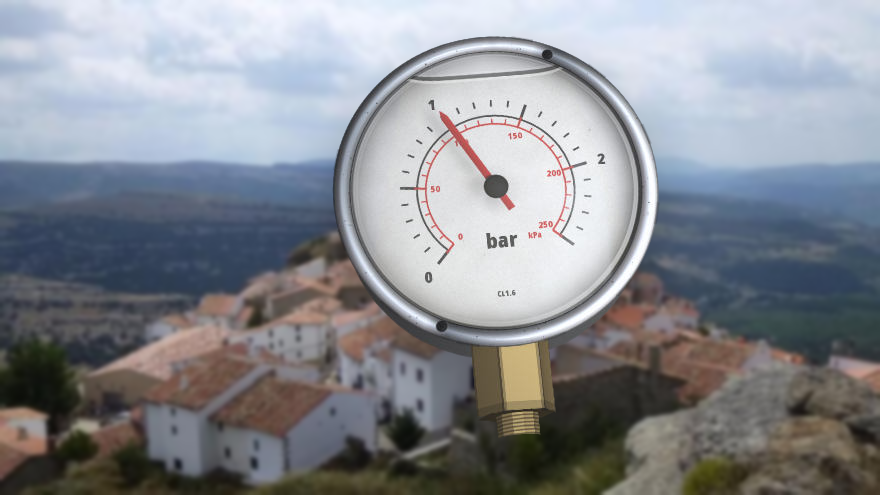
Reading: 1 bar
